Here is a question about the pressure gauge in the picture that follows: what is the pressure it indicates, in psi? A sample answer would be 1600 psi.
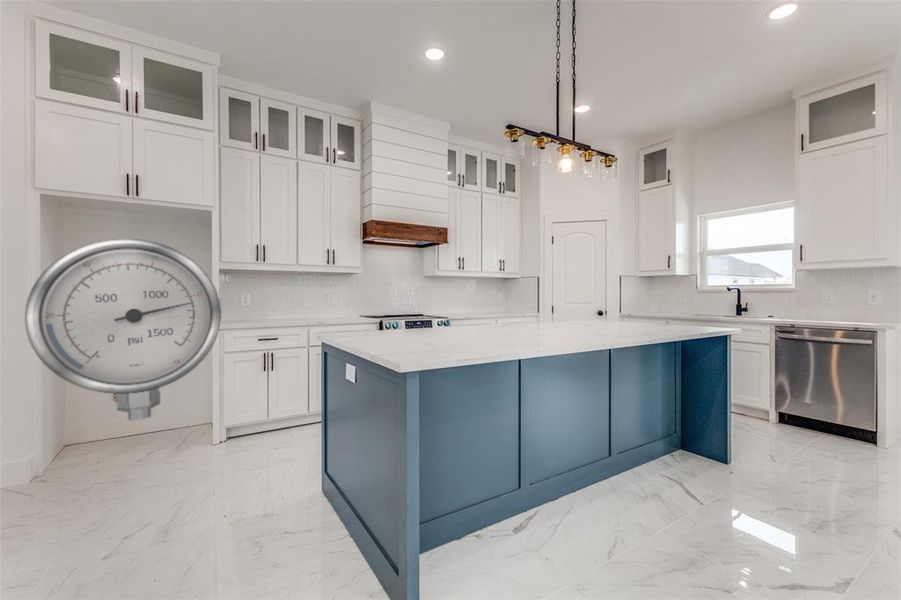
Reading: 1200 psi
